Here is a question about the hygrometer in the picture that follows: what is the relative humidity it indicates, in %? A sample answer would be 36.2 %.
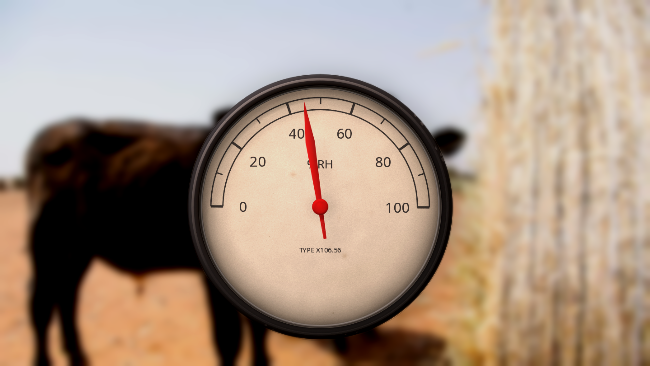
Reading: 45 %
